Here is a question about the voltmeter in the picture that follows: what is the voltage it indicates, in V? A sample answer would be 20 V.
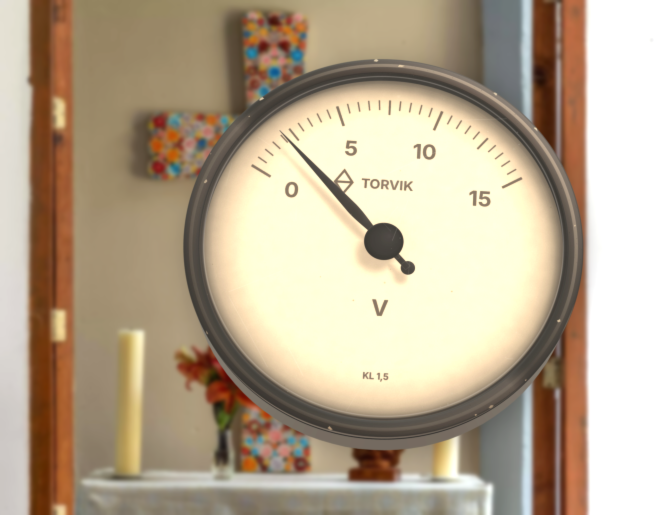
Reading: 2 V
